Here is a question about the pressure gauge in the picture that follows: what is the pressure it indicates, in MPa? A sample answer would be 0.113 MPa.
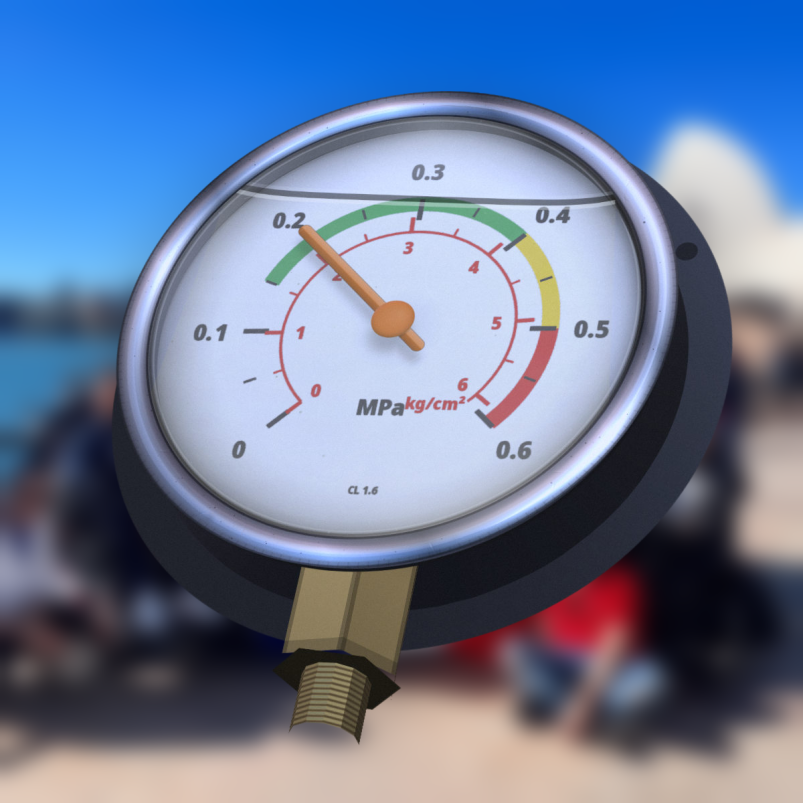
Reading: 0.2 MPa
